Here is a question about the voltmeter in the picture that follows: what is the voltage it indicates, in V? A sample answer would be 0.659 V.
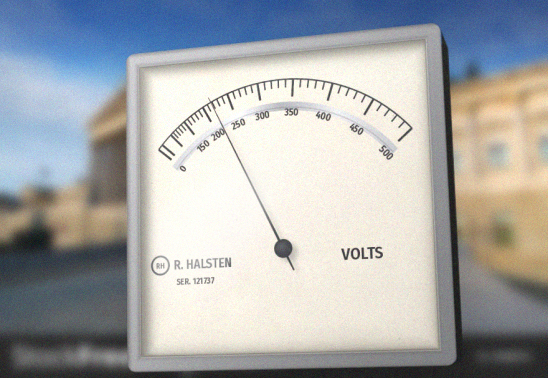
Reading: 220 V
